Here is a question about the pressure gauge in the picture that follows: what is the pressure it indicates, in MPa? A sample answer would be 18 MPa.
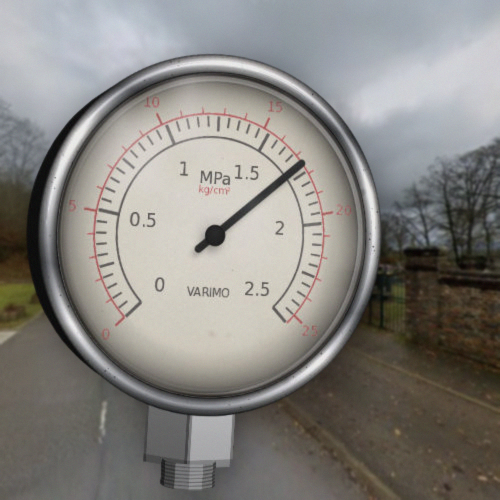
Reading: 1.7 MPa
